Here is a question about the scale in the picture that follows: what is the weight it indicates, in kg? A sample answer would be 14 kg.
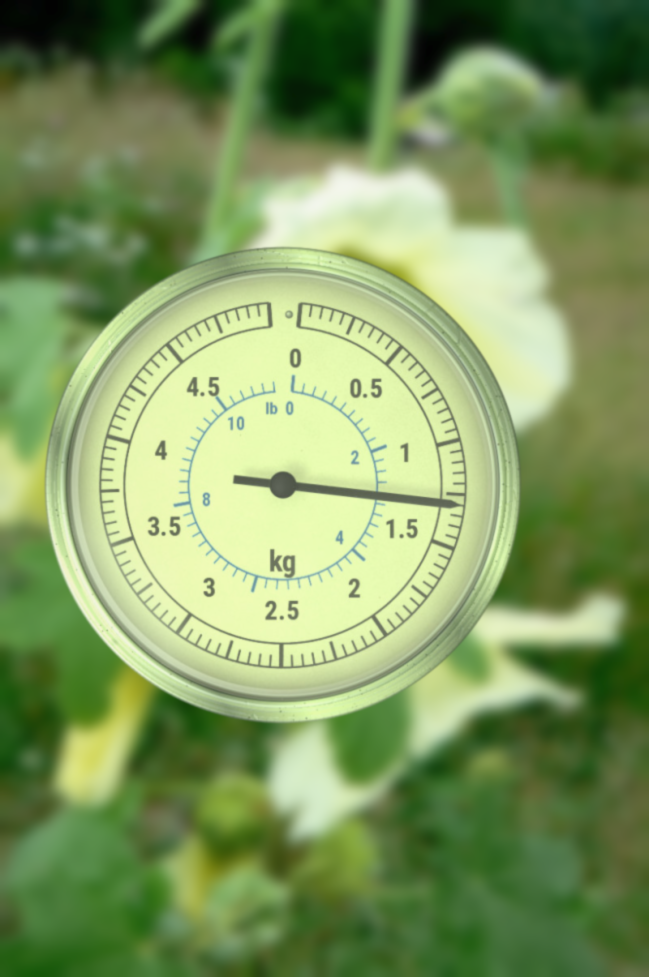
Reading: 1.3 kg
